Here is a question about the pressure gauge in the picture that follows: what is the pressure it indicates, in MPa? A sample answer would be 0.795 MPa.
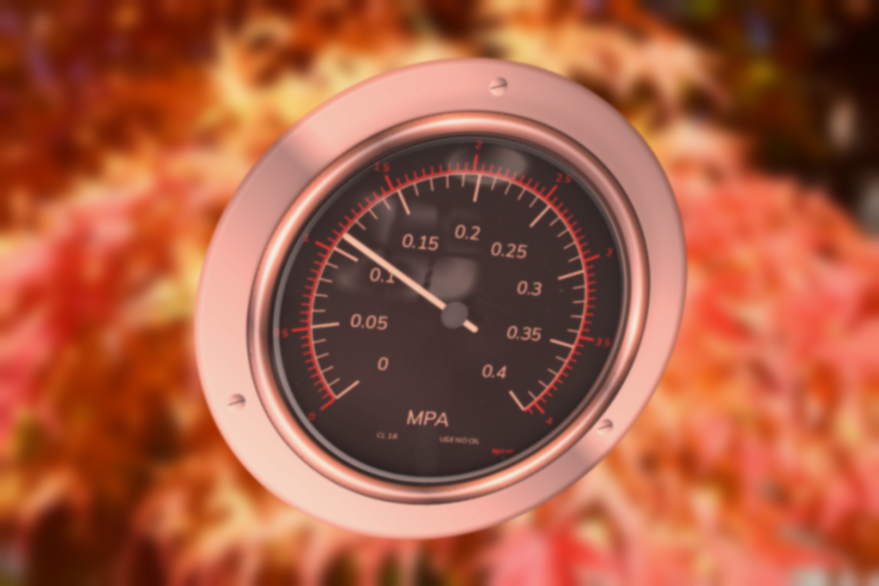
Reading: 0.11 MPa
